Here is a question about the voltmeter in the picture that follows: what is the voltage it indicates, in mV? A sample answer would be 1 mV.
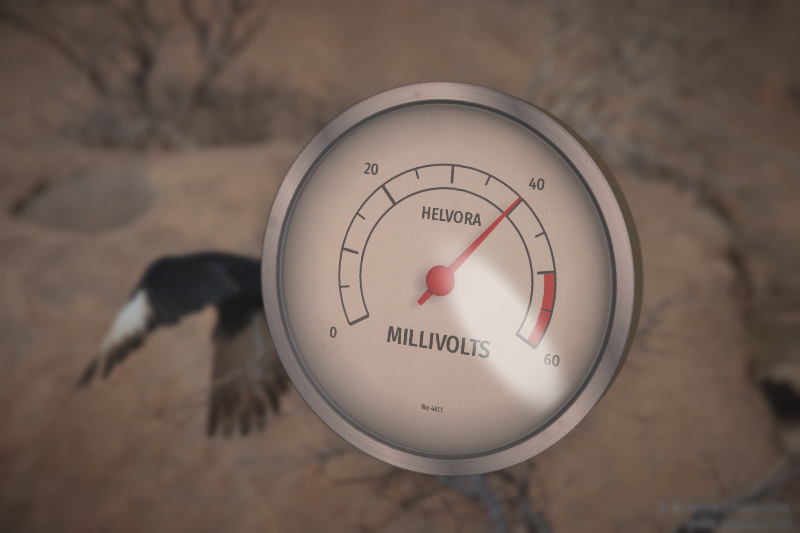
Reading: 40 mV
